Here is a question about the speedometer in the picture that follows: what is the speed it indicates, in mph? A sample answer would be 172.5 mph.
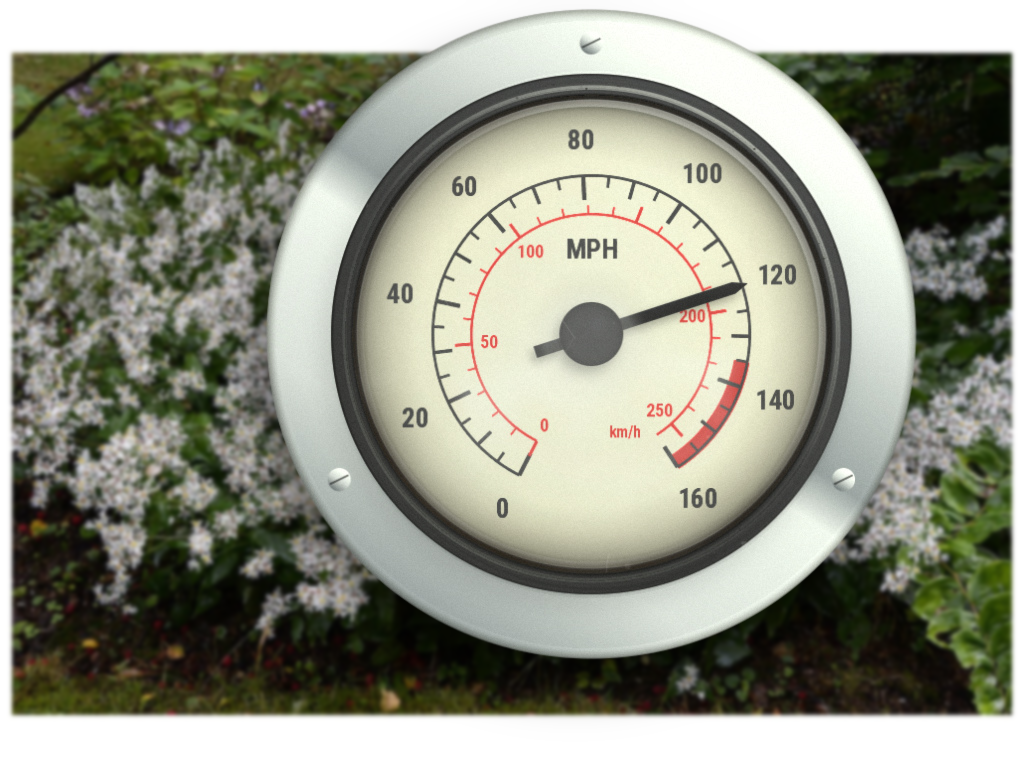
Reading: 120 mph
